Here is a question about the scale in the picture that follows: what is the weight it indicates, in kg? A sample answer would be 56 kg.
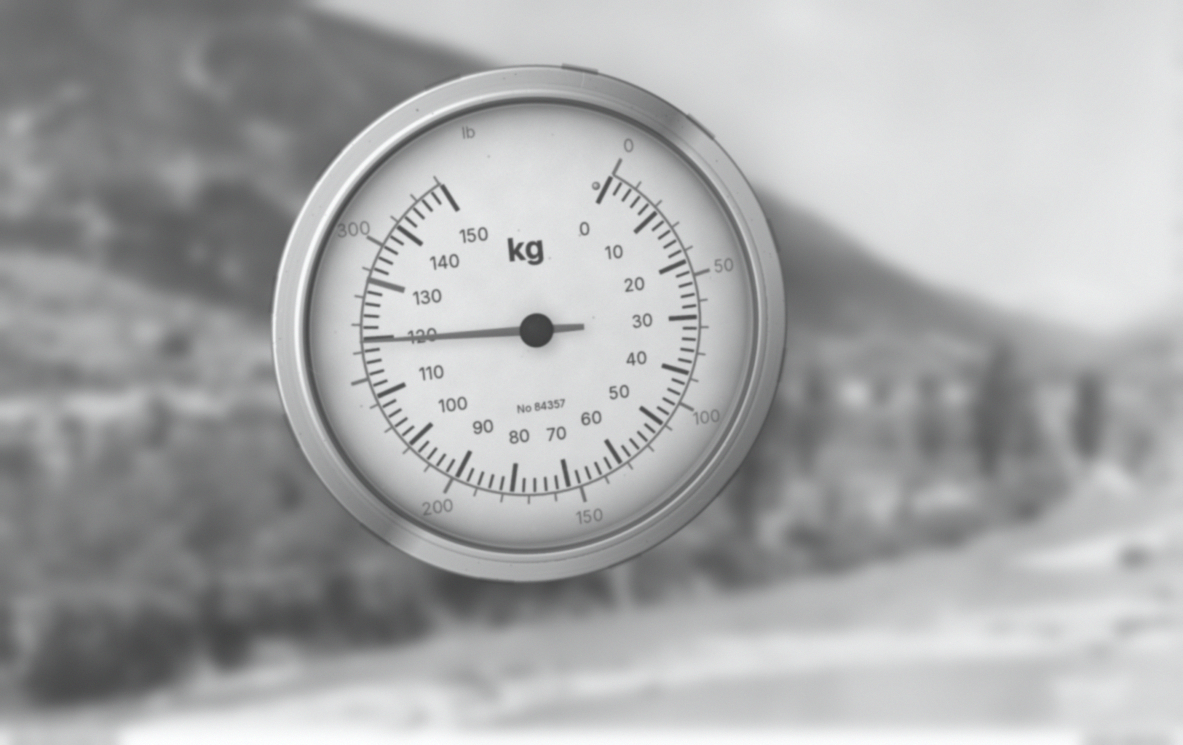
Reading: 120 kg
